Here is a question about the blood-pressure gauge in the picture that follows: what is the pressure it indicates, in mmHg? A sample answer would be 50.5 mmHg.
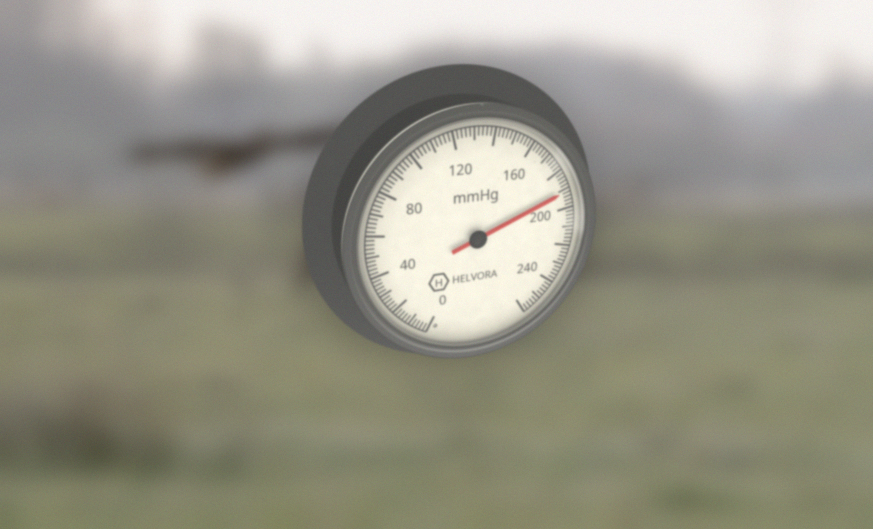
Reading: 190 mmHg
